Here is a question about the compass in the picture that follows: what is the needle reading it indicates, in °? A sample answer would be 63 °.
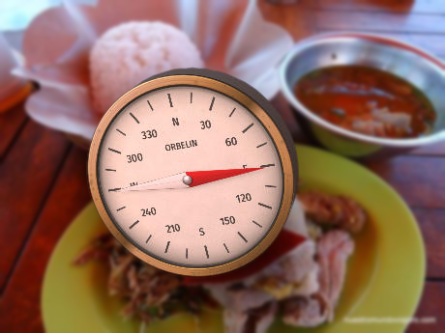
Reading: 90 °
